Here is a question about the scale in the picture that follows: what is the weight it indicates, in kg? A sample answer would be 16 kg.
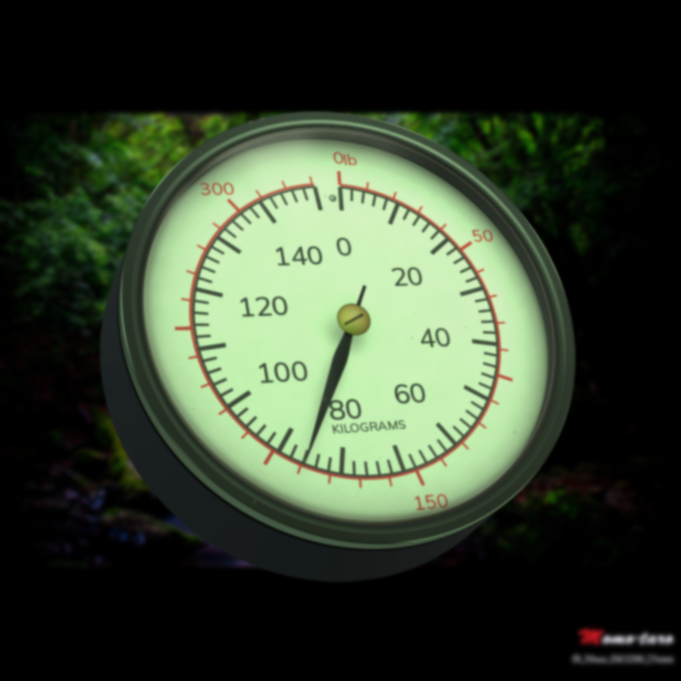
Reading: 86 kg
